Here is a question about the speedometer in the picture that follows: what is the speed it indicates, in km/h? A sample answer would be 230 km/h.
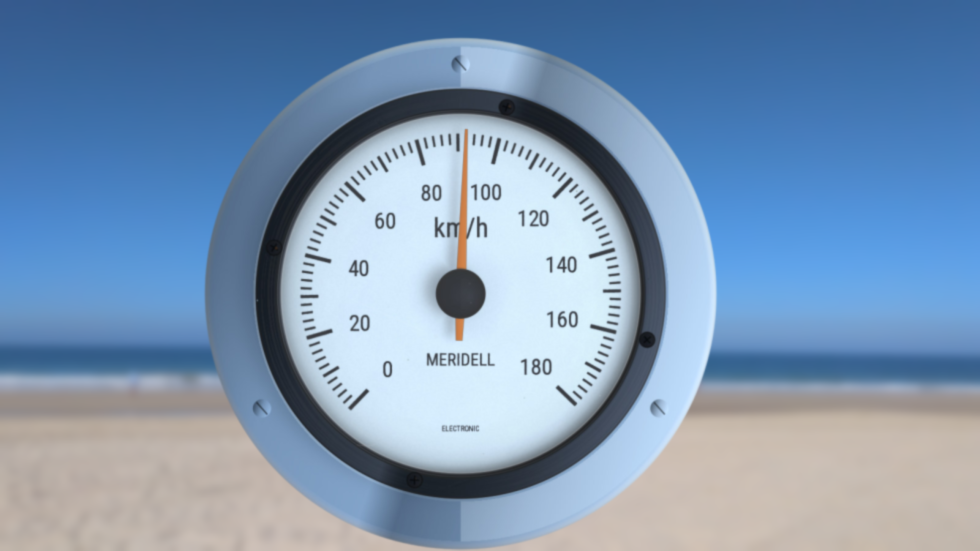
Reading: 92 km/h
